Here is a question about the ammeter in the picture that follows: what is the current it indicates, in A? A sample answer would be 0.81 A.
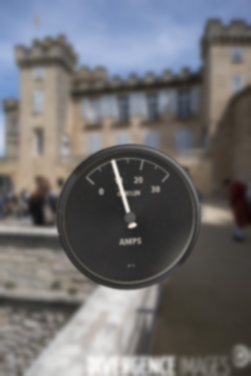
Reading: 10 A
